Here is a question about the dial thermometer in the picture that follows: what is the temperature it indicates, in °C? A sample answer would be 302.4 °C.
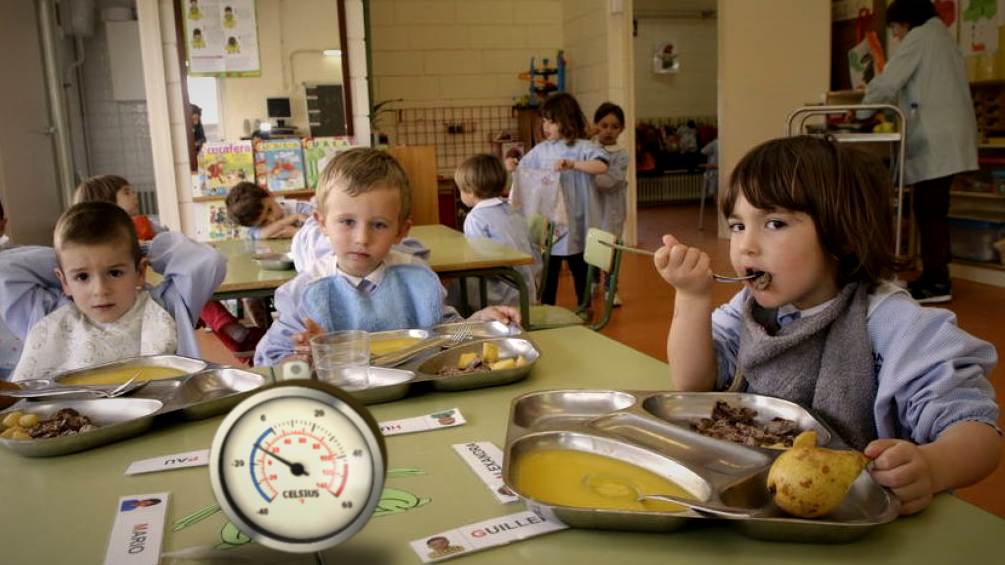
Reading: -10 °C
